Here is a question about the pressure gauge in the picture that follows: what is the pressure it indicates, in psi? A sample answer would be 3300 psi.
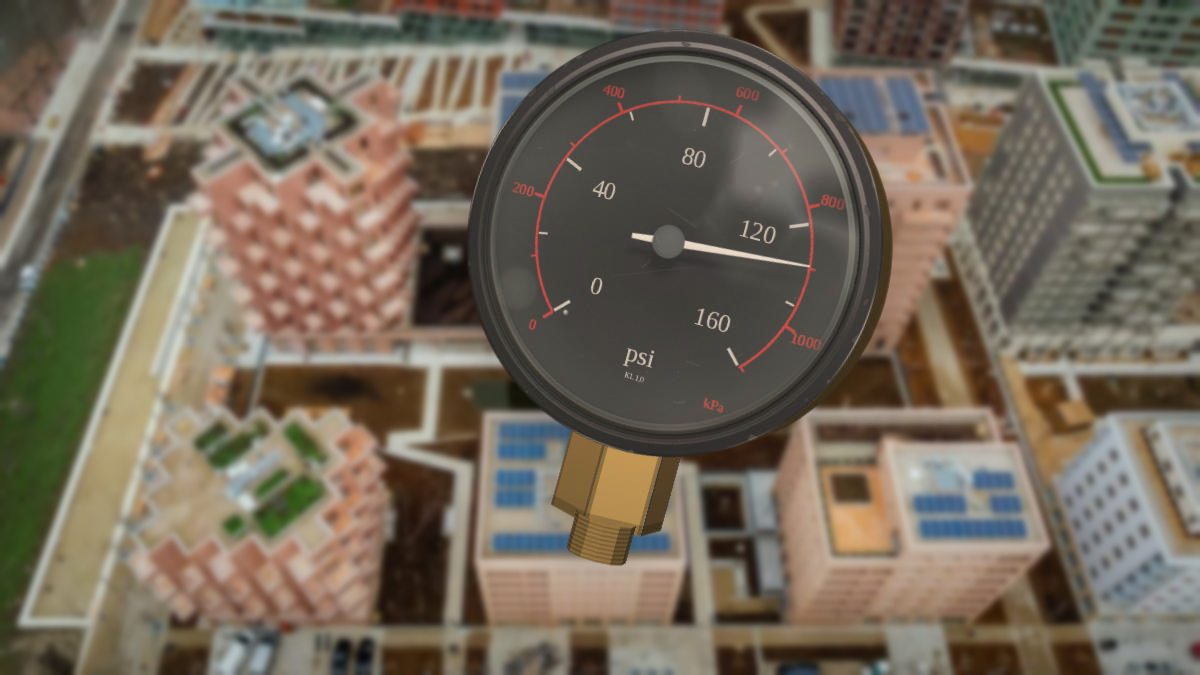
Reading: 130 psi
